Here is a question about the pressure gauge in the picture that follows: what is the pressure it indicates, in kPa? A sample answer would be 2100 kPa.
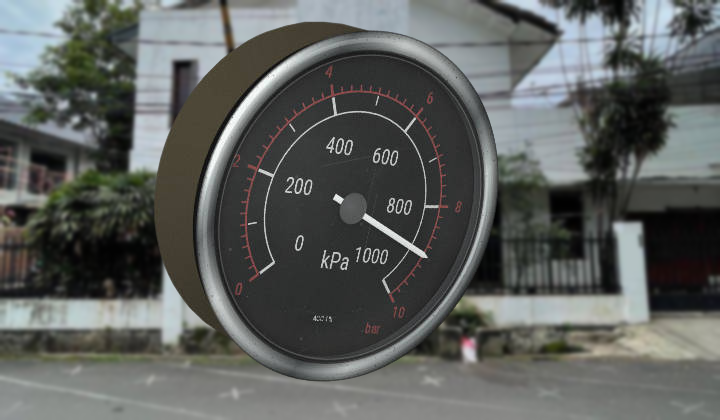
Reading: 900 kPa
